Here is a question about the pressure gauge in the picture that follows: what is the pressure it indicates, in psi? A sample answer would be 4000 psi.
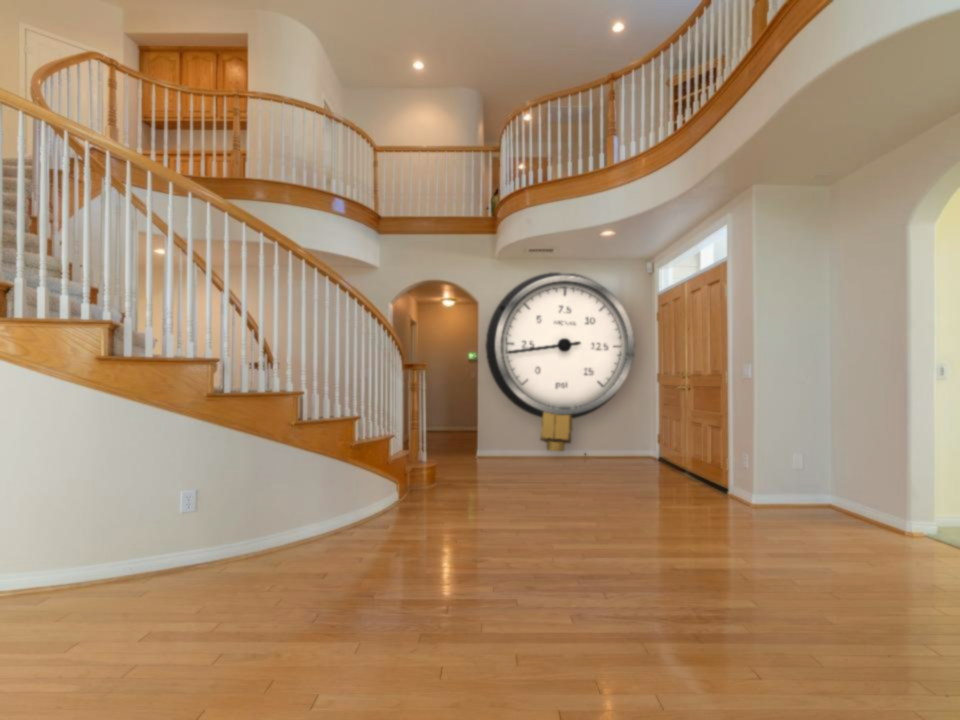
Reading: 2 psi
